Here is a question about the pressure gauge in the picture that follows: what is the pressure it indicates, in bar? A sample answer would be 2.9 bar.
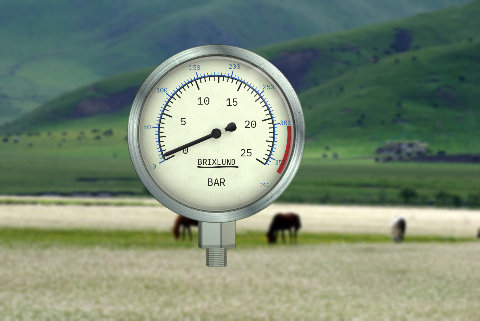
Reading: 0.5 bar
